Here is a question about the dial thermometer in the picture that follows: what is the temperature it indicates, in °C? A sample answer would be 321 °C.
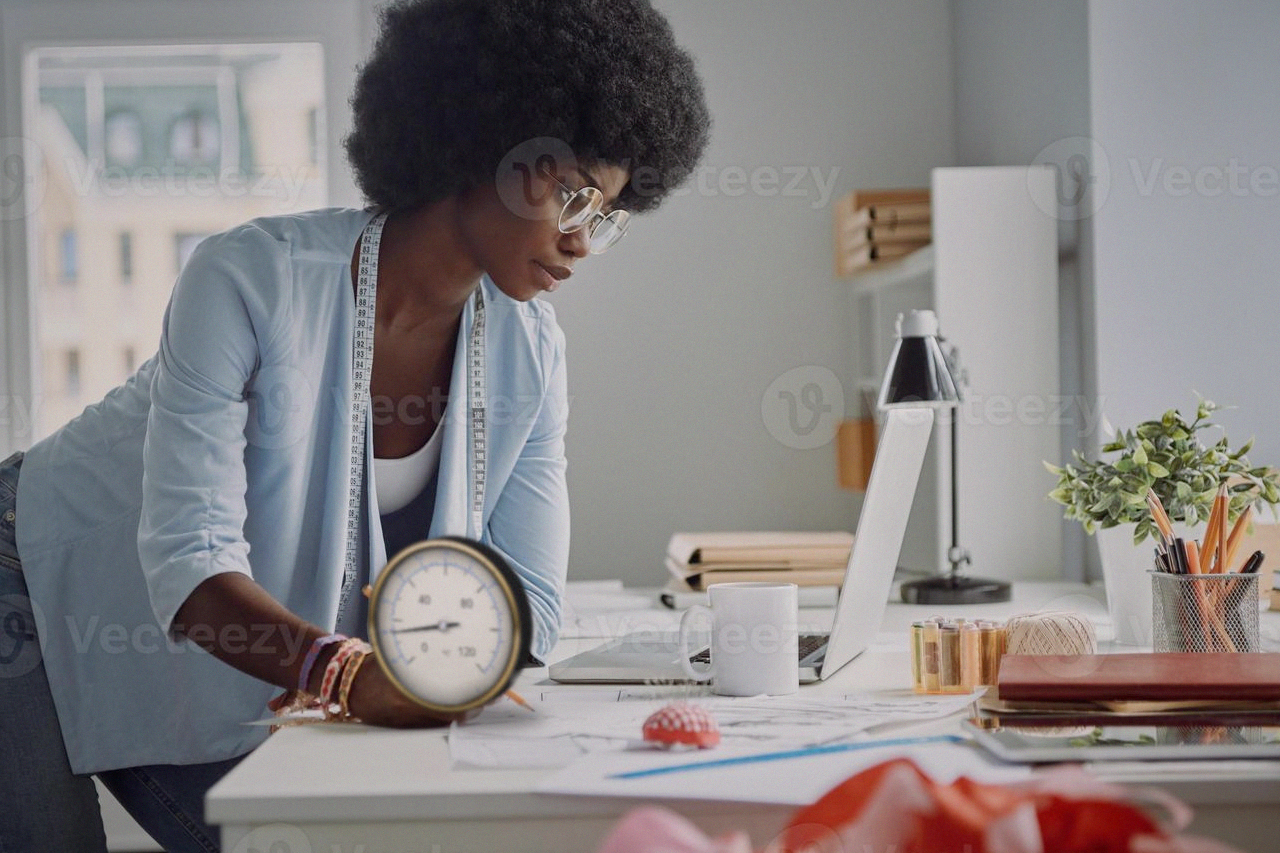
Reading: 15 °C
